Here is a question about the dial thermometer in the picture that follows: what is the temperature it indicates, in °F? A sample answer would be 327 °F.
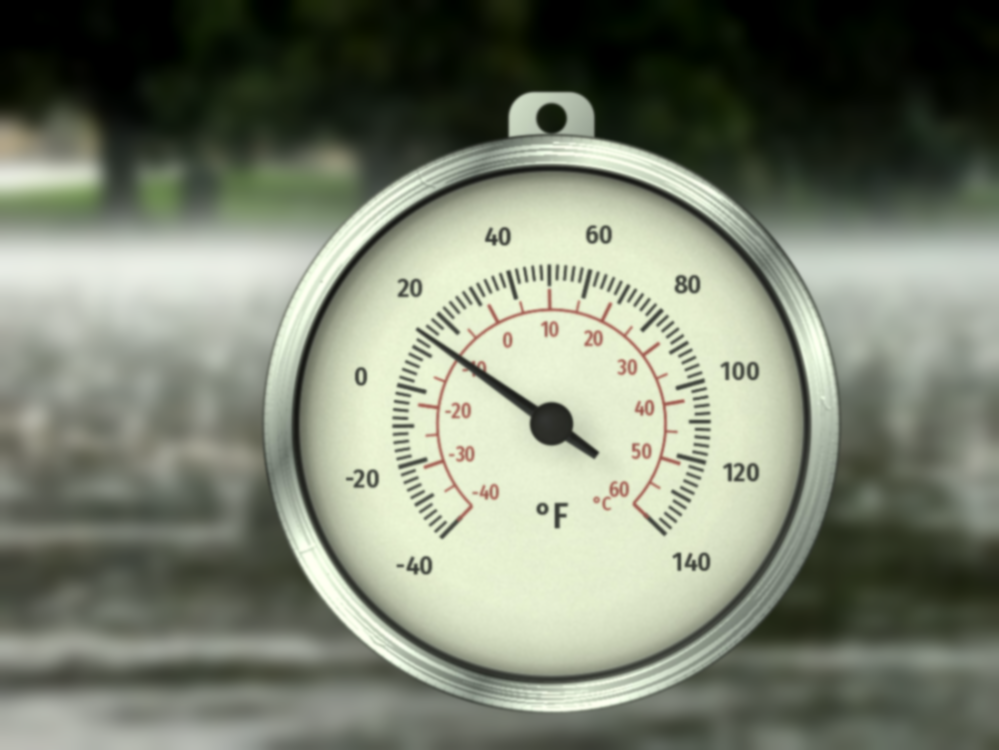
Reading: 14 °F
